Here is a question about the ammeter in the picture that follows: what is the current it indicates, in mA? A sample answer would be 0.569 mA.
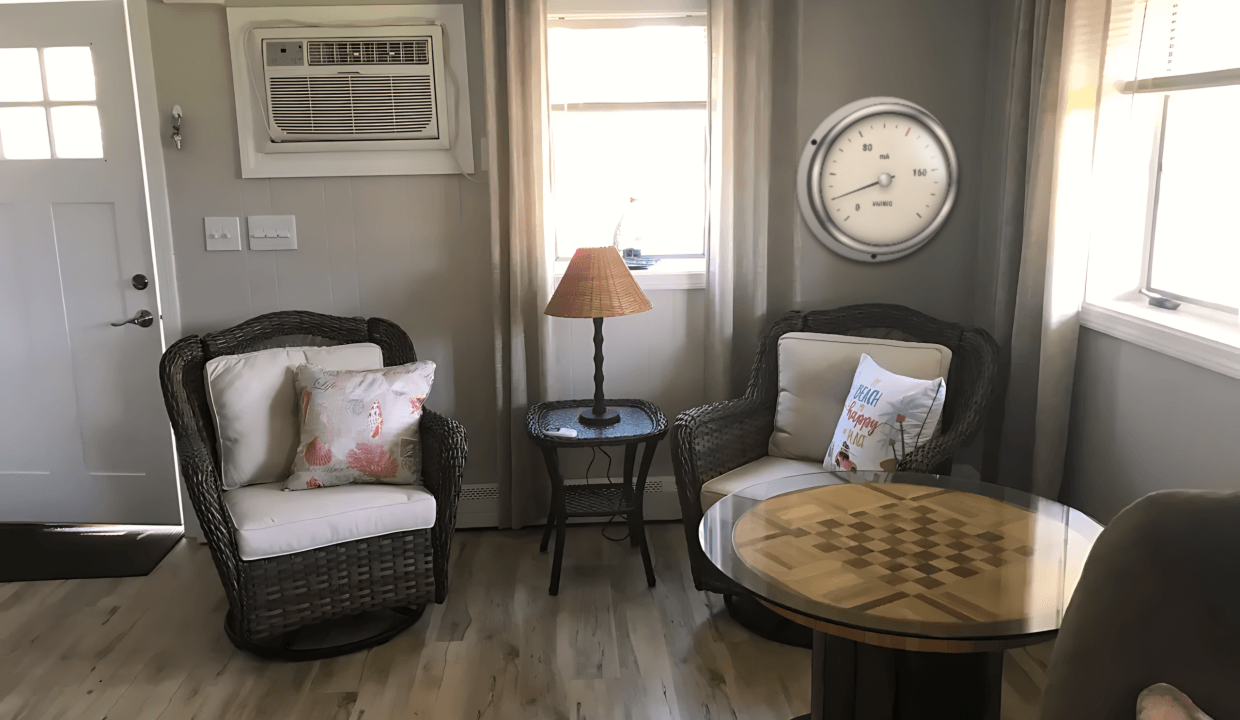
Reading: 20 mA
